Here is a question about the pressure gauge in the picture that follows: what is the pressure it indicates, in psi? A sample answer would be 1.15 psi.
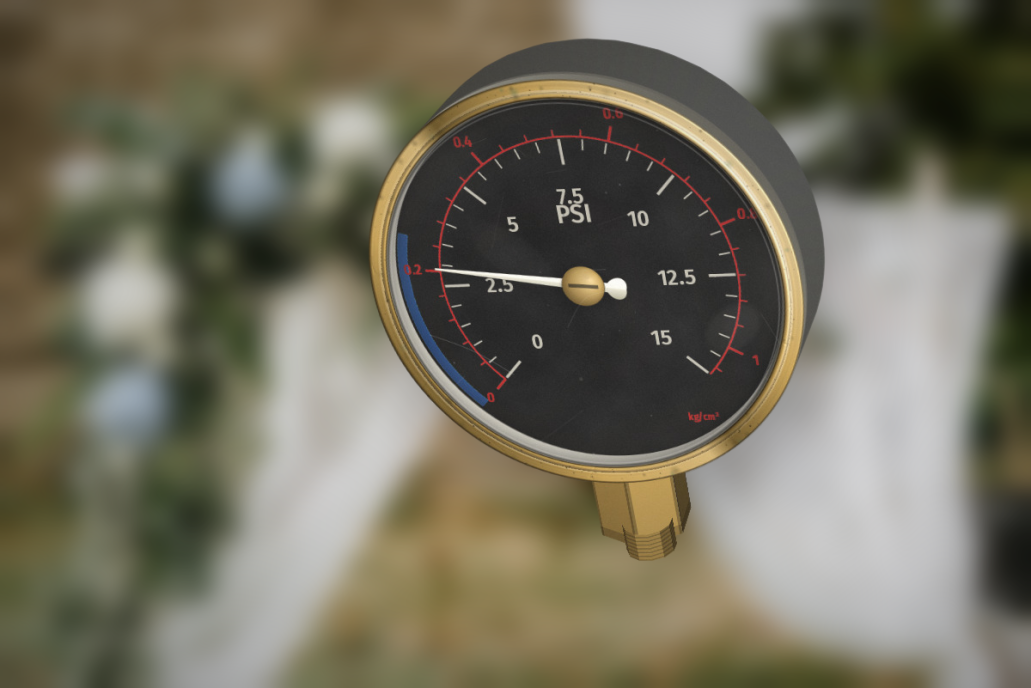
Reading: 3 psi
